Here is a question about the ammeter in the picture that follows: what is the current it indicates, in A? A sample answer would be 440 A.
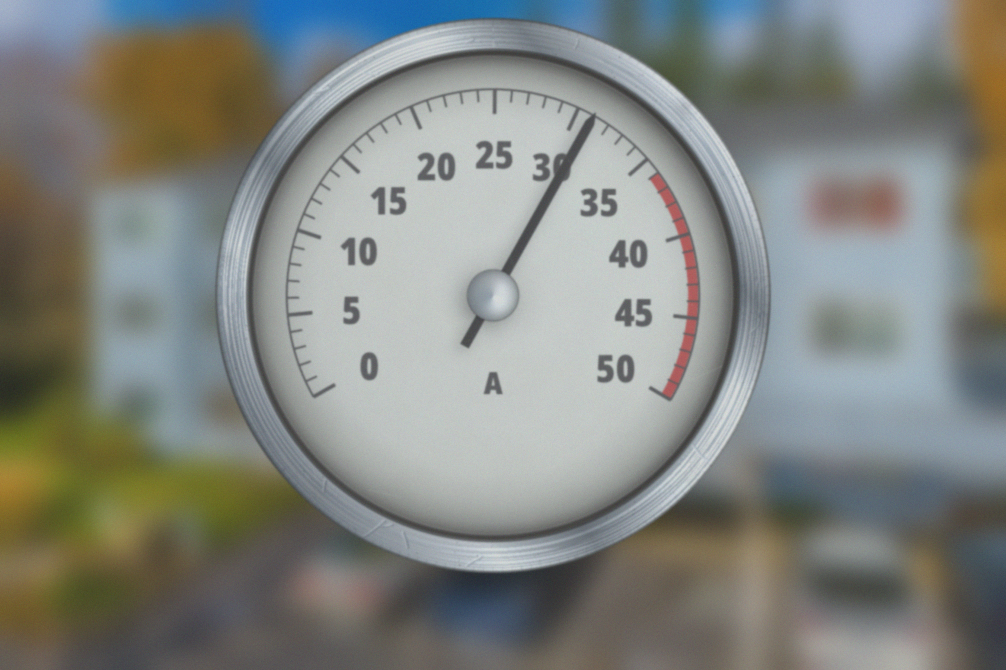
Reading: 31 A
